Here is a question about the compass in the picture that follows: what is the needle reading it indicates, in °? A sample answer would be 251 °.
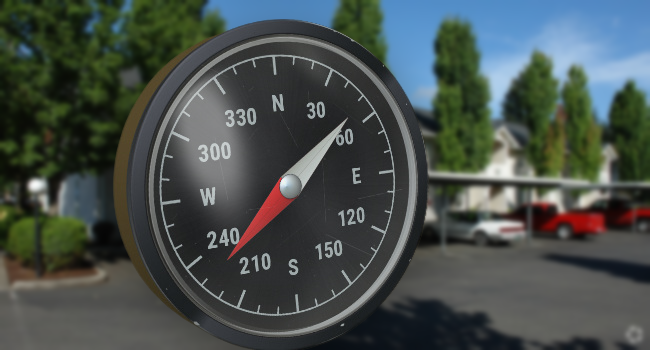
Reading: 230 °
